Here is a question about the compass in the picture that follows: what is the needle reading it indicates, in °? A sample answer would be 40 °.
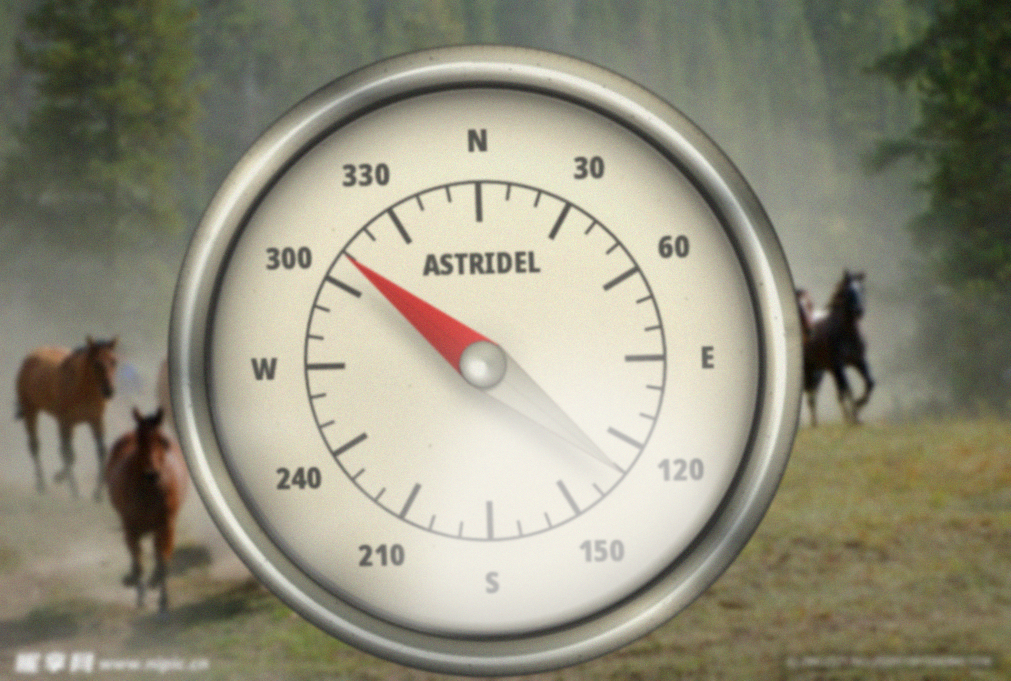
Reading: 310 °
